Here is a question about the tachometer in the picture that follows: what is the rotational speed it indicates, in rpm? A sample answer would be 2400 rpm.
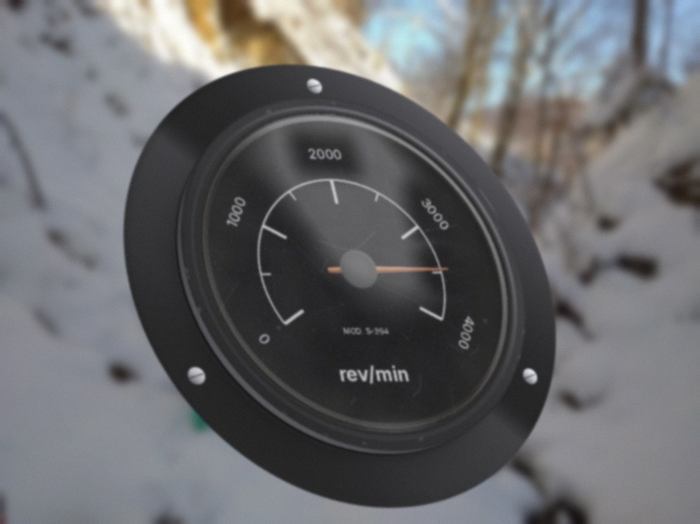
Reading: 3500 rpm
